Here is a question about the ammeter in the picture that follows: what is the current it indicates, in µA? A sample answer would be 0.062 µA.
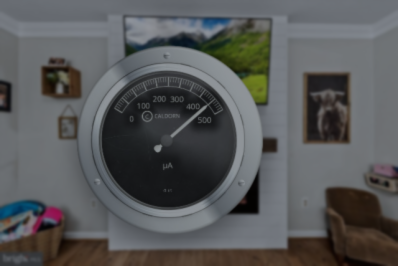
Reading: 450 µA
